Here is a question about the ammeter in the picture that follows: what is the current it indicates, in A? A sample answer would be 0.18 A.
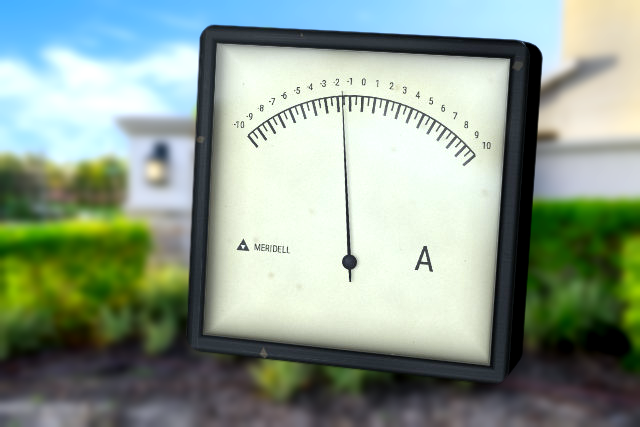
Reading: -1.5 A
